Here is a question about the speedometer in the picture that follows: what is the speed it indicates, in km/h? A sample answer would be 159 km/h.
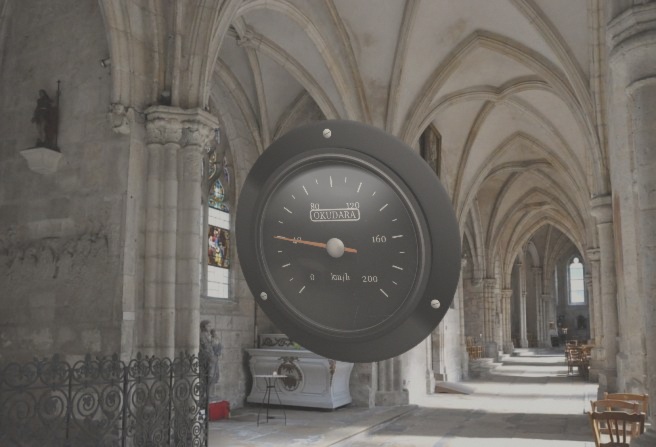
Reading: 40 km/h
